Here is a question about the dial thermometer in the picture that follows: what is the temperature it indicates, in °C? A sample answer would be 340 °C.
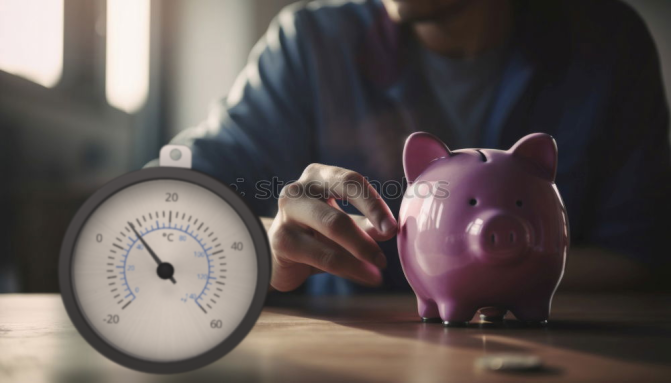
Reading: 8 °C
